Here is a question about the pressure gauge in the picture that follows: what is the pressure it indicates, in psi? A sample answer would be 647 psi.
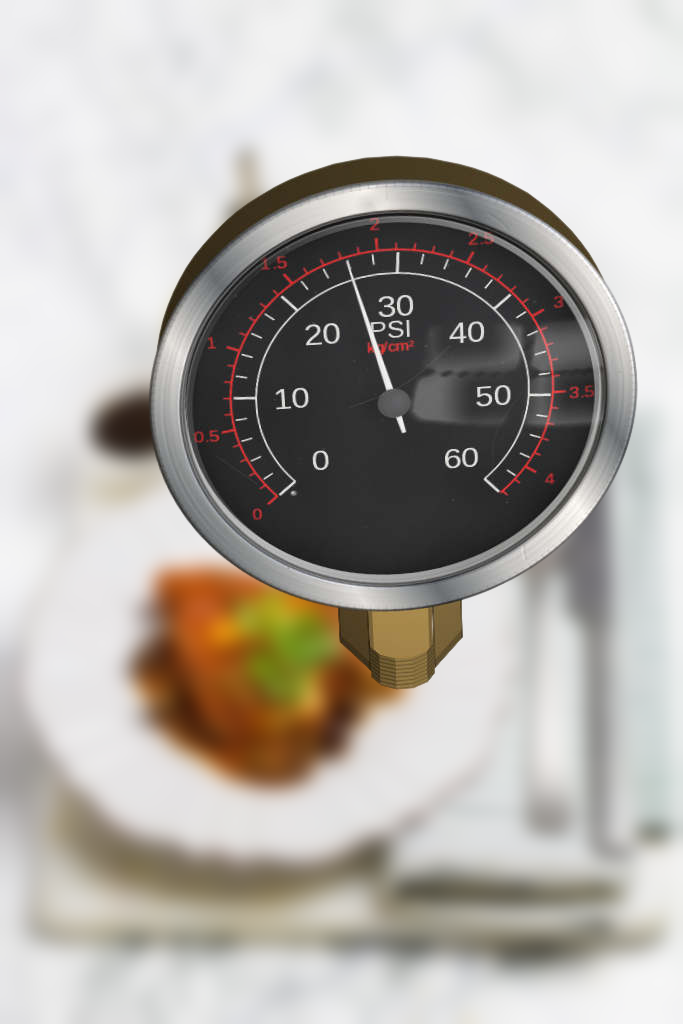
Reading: 26 psi
